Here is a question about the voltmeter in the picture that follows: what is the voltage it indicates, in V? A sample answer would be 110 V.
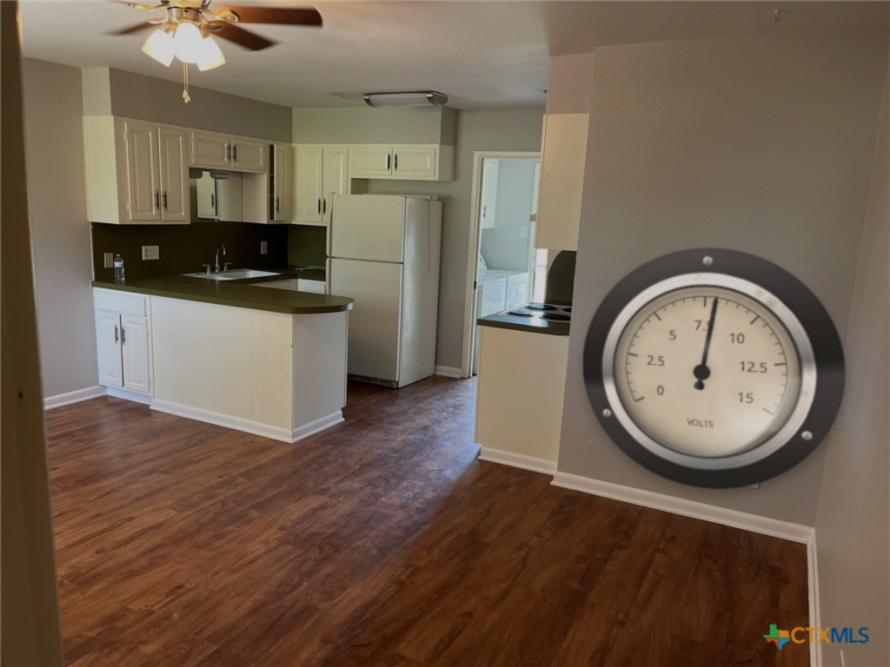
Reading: 8 V
